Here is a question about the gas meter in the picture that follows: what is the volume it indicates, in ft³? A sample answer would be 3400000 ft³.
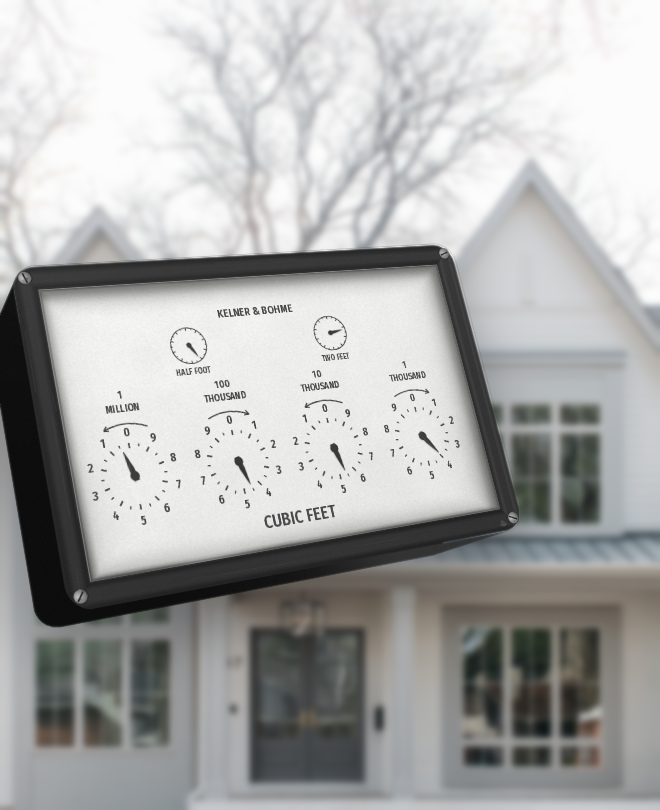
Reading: 45400 ft³
